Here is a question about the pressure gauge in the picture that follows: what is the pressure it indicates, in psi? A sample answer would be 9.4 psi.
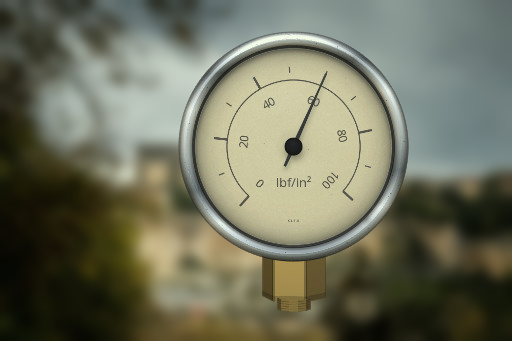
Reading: 60 psi
